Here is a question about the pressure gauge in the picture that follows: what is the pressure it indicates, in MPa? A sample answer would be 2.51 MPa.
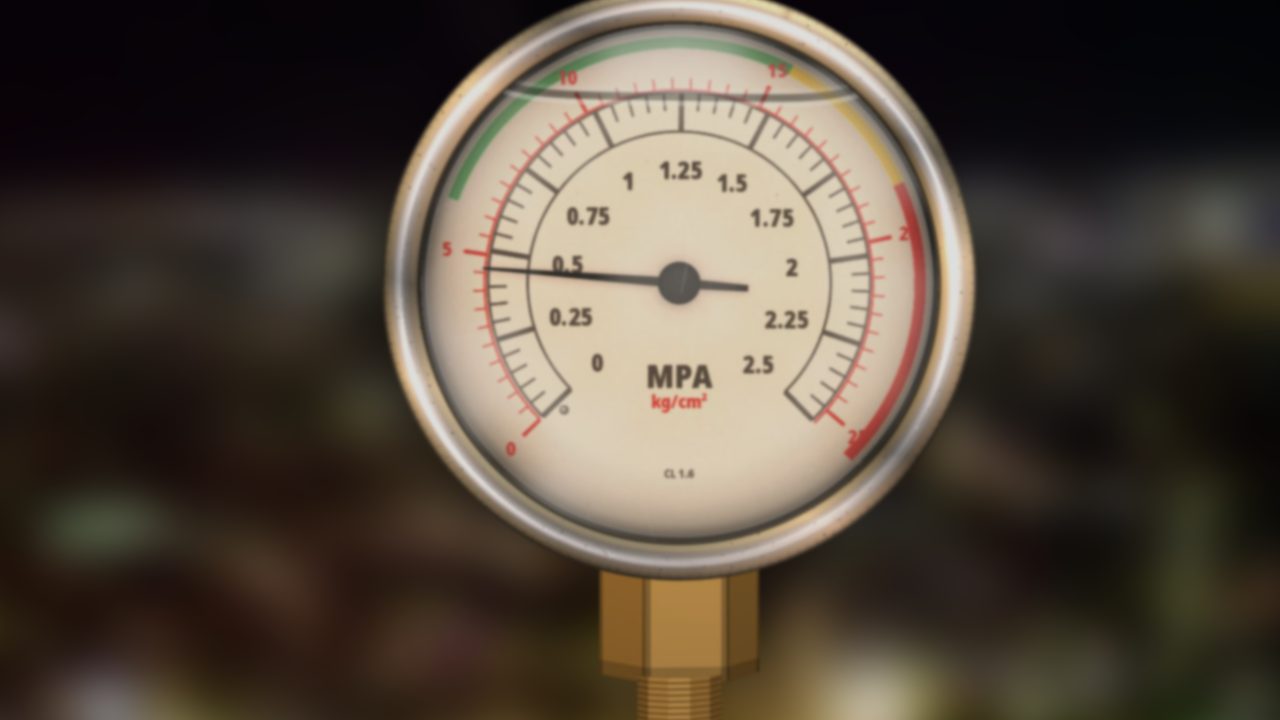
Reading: 0.45 MPa
